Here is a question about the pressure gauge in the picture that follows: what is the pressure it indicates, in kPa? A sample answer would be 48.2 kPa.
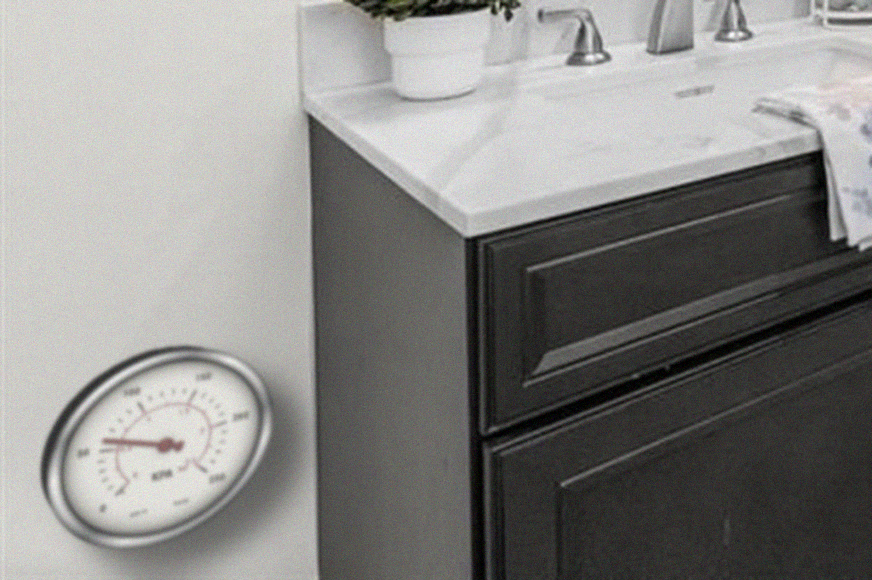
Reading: 60 kPa
